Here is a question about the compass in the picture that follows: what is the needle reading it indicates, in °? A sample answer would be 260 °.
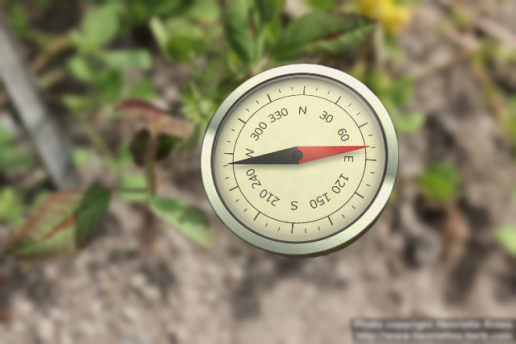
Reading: 80 °
